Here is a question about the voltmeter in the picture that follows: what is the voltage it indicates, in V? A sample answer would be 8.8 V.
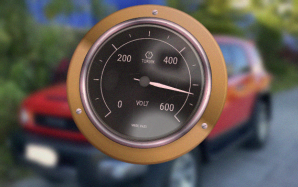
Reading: 525 V
